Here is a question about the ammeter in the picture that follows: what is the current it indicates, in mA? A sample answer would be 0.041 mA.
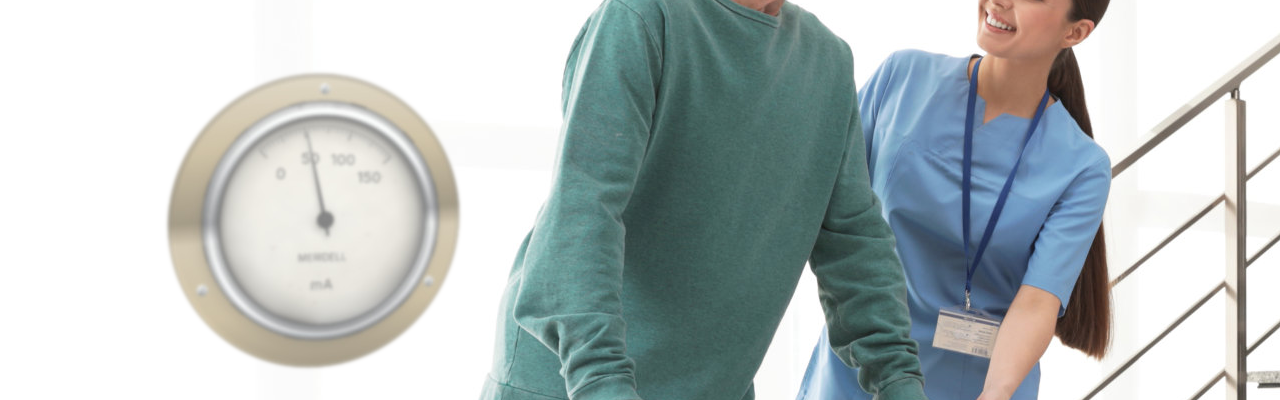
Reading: 50 mA
